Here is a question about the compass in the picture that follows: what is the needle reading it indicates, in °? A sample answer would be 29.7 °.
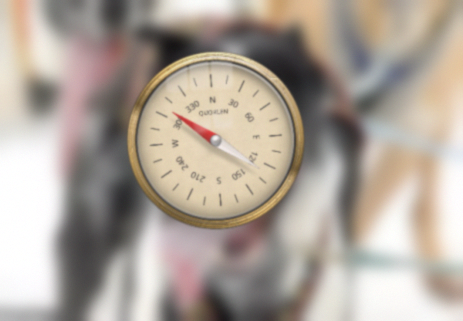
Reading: 307.5 °
